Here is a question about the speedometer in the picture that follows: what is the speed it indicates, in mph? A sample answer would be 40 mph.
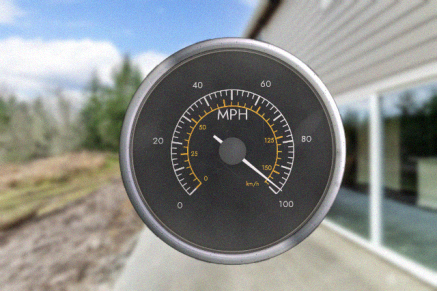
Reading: 98 mph
